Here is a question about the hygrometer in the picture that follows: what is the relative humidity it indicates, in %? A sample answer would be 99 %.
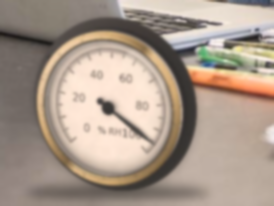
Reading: 95 %
